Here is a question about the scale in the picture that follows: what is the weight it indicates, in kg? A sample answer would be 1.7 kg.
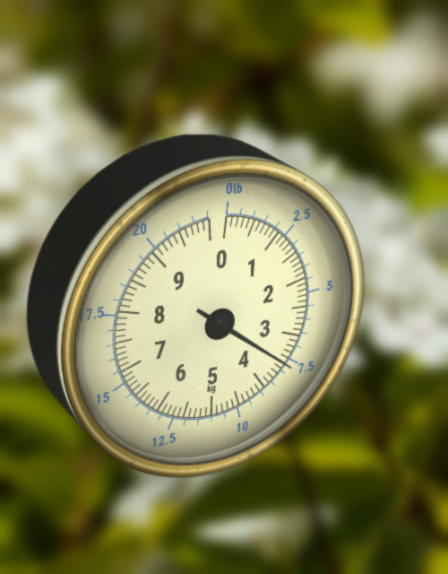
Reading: 3.5 kg
